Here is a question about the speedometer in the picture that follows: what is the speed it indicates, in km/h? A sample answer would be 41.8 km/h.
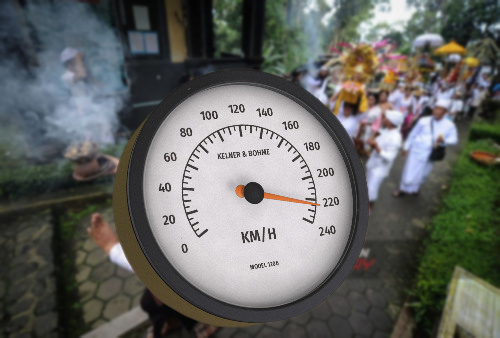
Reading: 225 km/h
